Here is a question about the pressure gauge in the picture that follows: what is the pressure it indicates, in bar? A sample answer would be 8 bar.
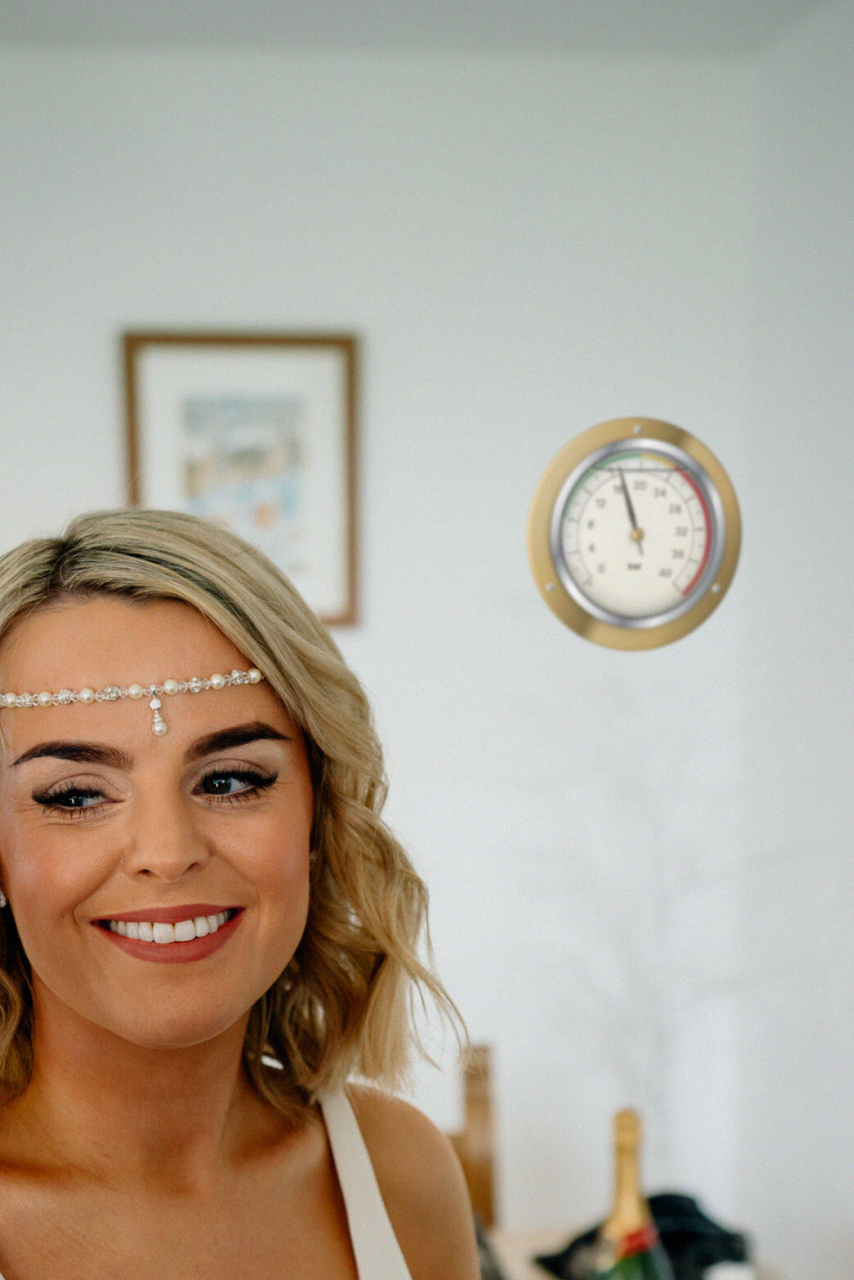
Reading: 17 bar
